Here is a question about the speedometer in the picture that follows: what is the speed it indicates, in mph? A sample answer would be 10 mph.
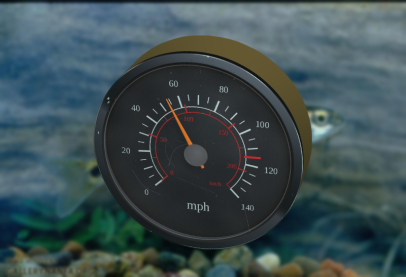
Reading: 55 mph
